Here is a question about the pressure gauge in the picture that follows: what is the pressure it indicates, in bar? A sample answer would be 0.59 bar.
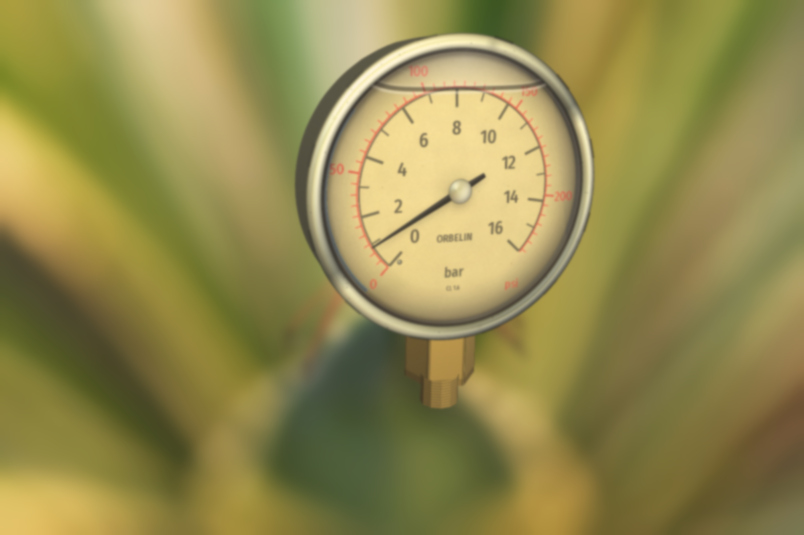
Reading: 1 bar
